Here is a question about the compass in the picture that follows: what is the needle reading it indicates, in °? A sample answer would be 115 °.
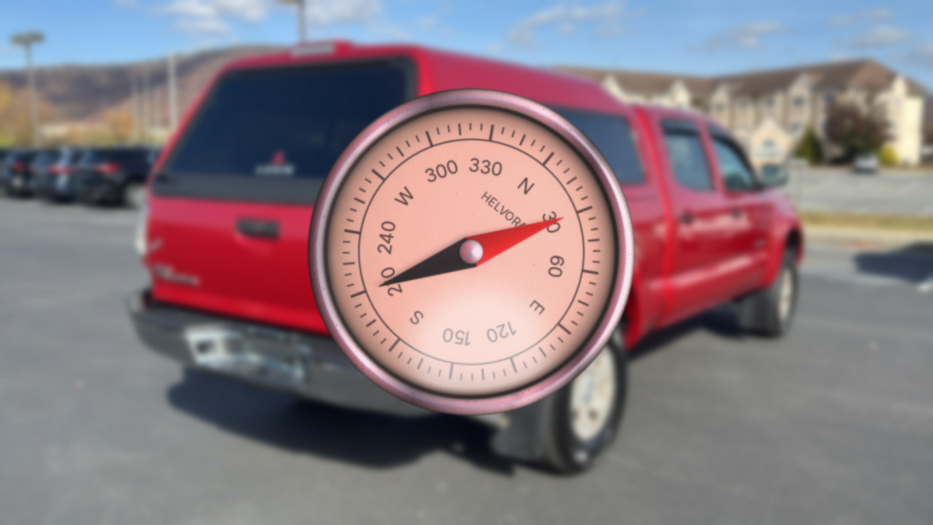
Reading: 30 °
